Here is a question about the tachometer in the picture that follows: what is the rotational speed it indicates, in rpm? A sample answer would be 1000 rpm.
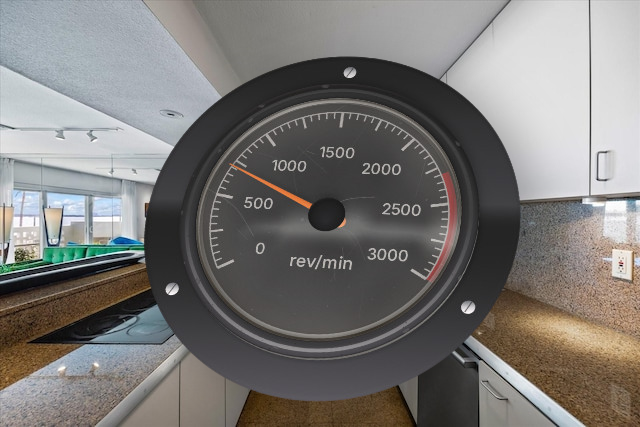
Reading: 700 rpm
